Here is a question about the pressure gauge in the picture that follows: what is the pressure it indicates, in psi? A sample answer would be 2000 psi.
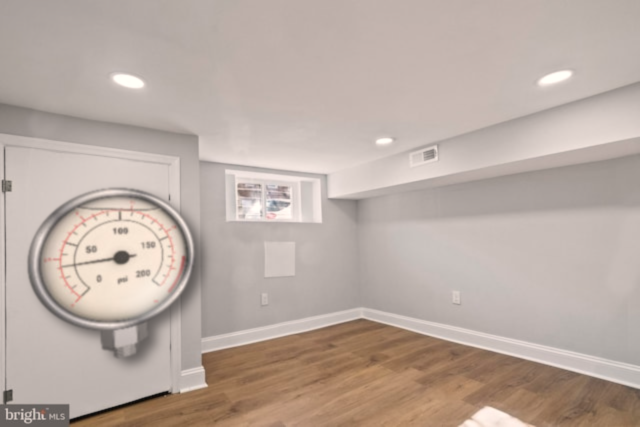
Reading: 30 psi
